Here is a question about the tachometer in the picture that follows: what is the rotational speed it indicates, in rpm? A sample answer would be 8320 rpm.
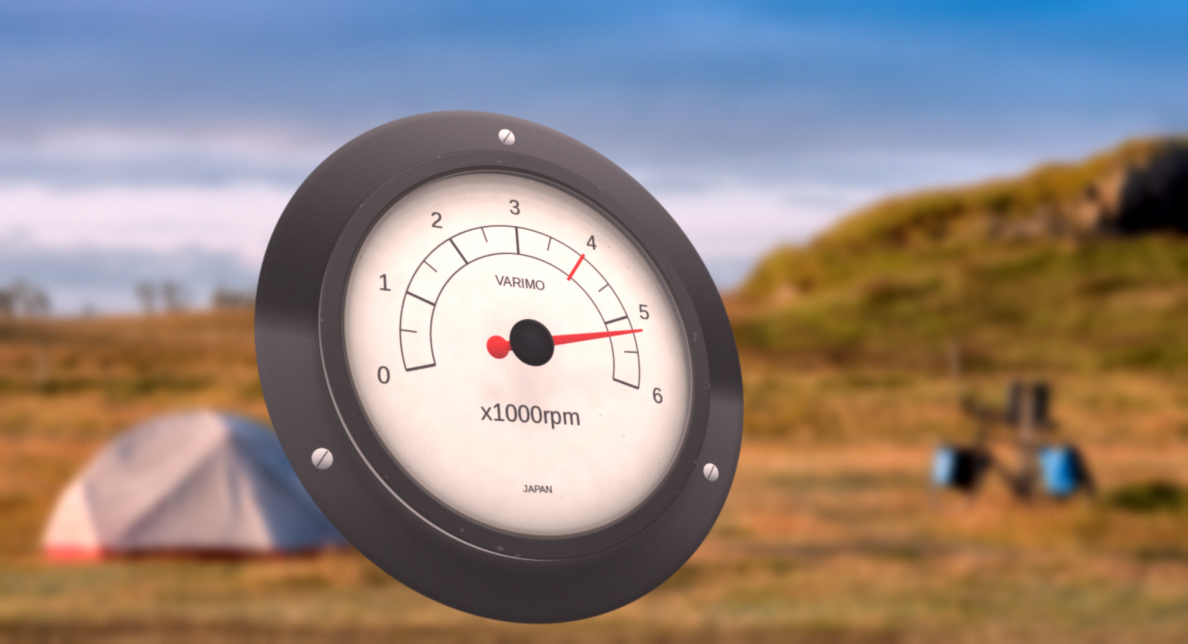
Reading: 5250 rpm
